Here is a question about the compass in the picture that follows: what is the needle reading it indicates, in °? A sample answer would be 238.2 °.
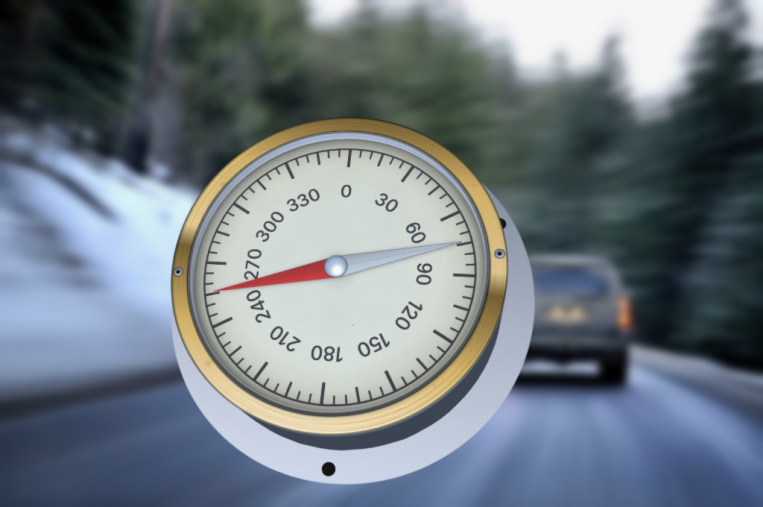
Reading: 255 °
